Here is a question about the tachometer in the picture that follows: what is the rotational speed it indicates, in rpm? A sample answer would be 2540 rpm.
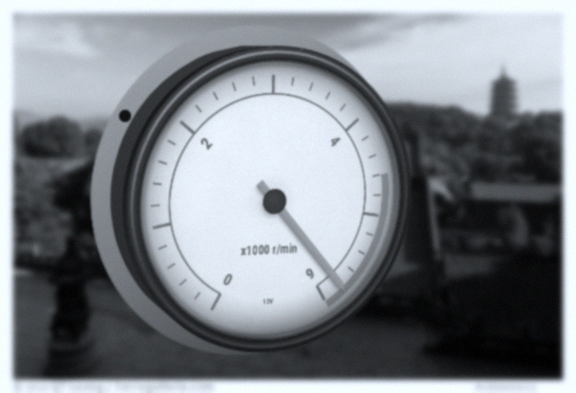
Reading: 5800 rpm
